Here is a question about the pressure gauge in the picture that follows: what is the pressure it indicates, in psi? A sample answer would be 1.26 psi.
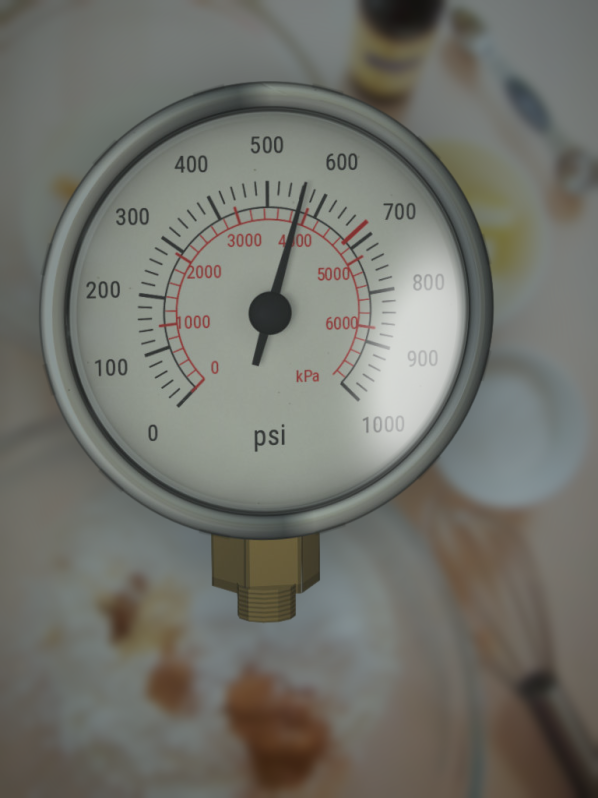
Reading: 560 psi
